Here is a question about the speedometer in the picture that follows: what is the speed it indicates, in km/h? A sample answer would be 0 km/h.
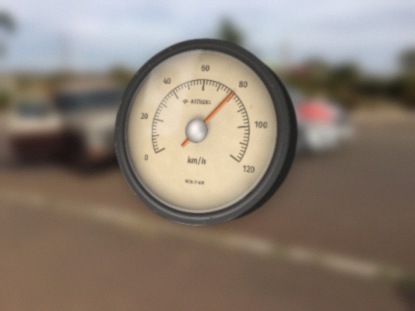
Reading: 80 km/h
